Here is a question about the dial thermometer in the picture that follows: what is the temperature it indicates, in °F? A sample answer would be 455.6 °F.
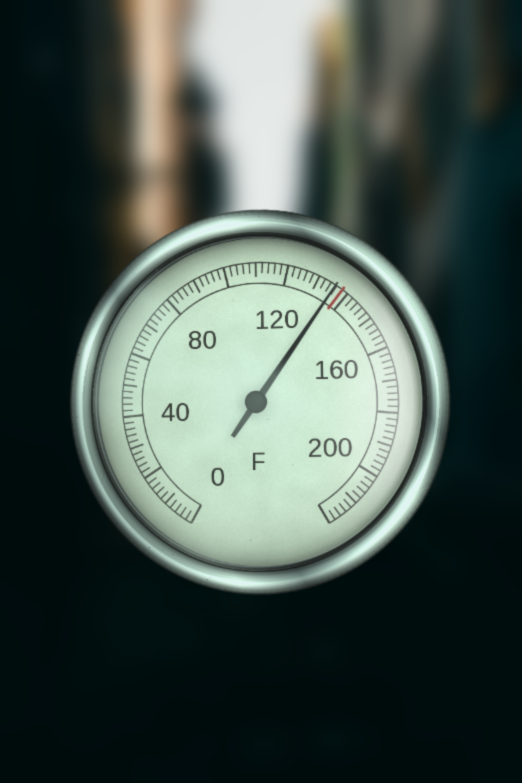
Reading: 136 °F
